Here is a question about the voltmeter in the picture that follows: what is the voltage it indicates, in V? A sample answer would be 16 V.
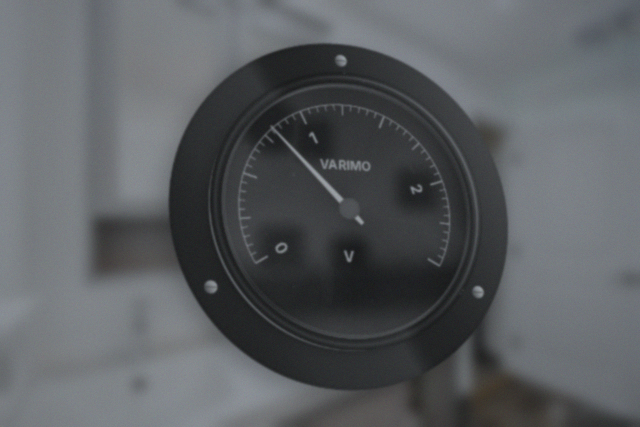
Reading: 0.8 V
